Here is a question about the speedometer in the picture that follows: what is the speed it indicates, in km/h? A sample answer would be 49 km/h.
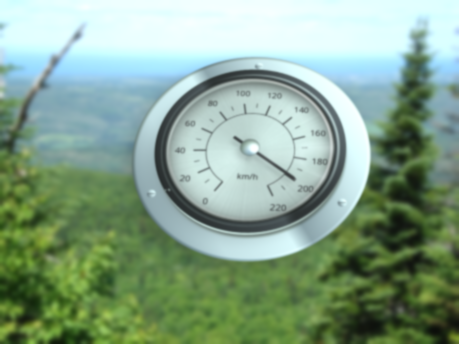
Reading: 200 km/h
